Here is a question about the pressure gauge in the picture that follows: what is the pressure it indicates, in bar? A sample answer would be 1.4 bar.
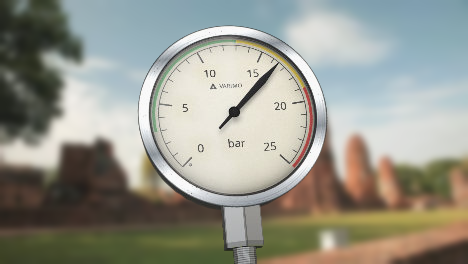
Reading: 16.5 bar
